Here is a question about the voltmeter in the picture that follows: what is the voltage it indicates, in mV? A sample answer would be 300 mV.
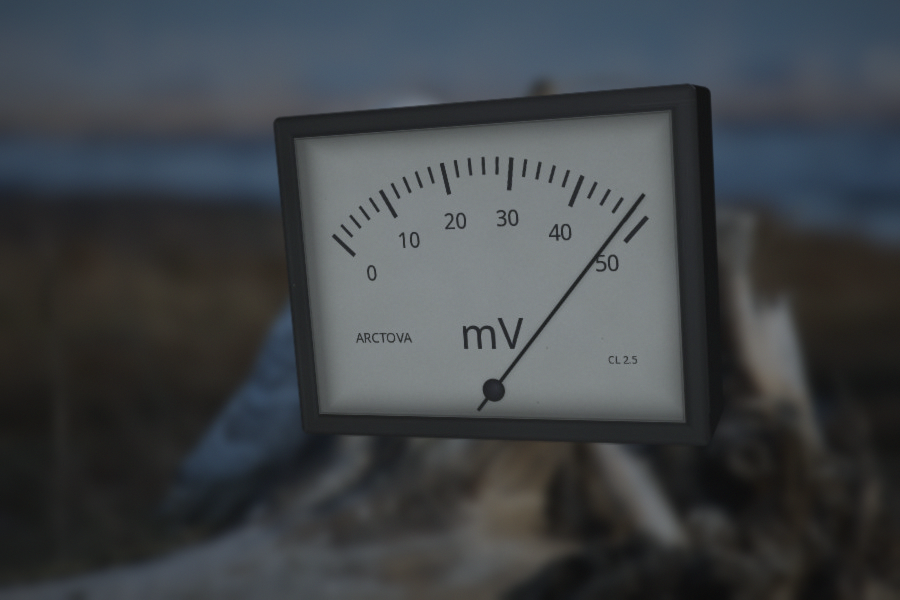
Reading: 48 mV
